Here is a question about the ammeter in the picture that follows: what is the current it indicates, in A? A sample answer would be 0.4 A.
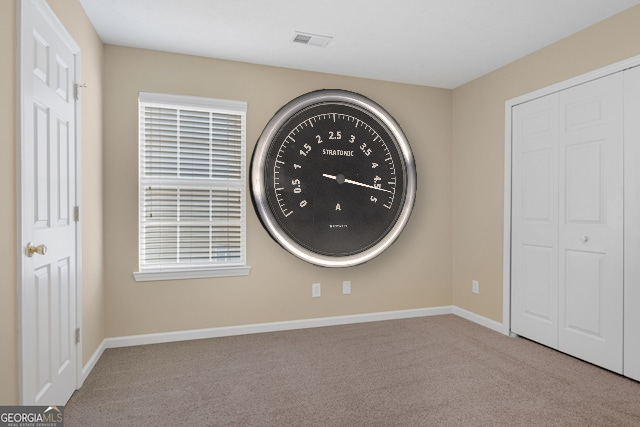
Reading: 4.7 A
